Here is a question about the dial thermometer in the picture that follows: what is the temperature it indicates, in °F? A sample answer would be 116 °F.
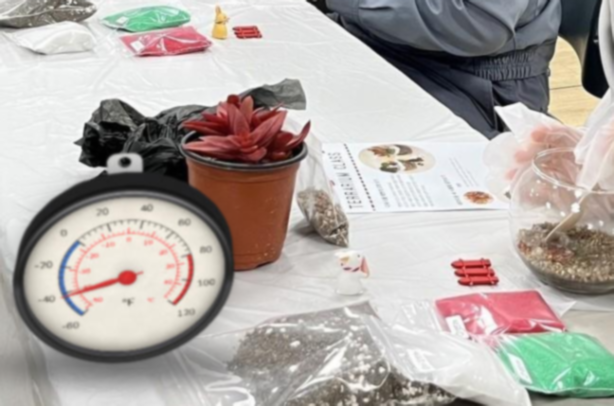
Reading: -40 °F
